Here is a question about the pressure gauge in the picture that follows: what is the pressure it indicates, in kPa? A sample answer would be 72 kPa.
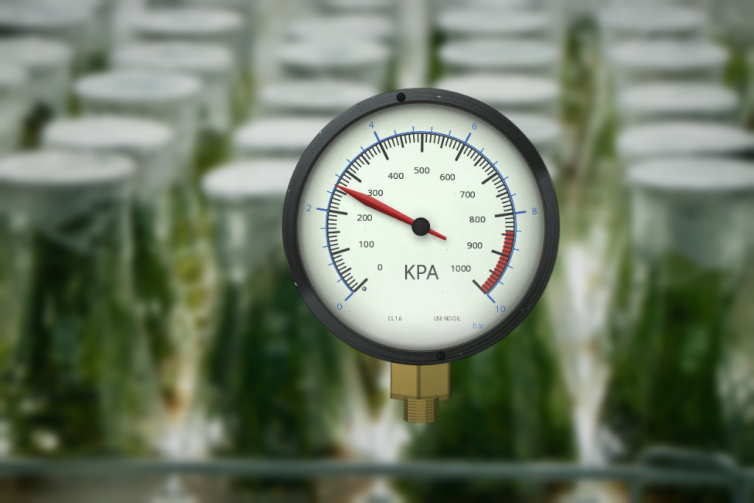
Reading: 260 kPa
